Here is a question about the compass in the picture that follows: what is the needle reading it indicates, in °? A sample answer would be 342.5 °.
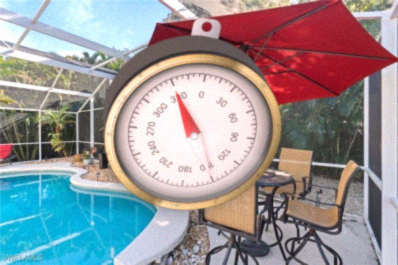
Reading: 330 °
